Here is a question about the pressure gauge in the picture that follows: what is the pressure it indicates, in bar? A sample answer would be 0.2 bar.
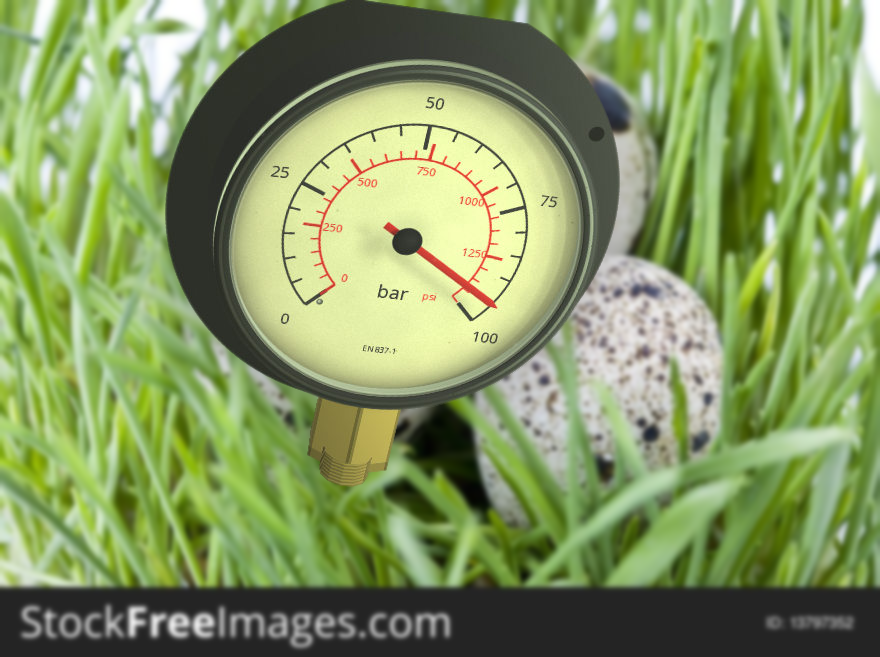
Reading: 95 bar
